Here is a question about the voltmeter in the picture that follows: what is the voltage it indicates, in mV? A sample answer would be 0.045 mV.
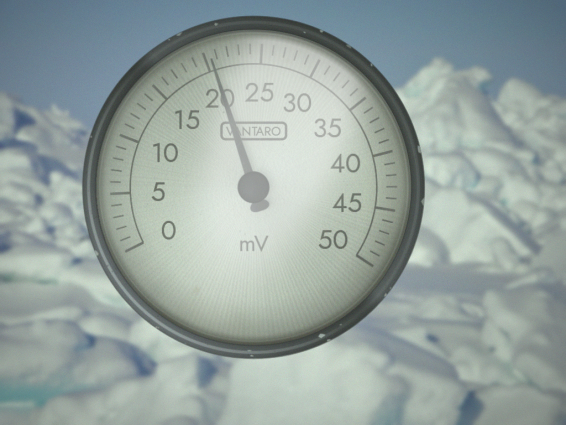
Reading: 20.5 mV
